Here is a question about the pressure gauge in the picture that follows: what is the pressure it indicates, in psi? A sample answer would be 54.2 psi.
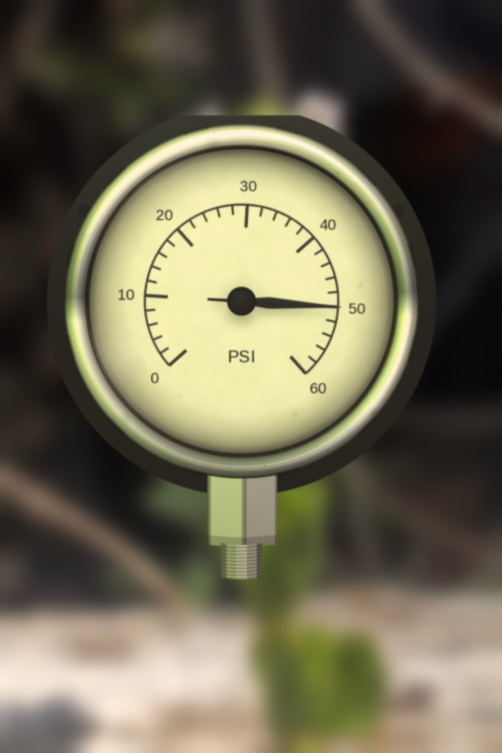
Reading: 50 psi
